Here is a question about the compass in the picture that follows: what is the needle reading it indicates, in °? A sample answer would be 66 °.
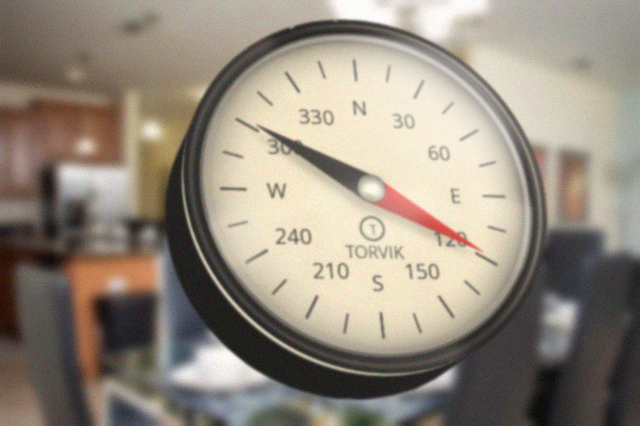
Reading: 120 °
